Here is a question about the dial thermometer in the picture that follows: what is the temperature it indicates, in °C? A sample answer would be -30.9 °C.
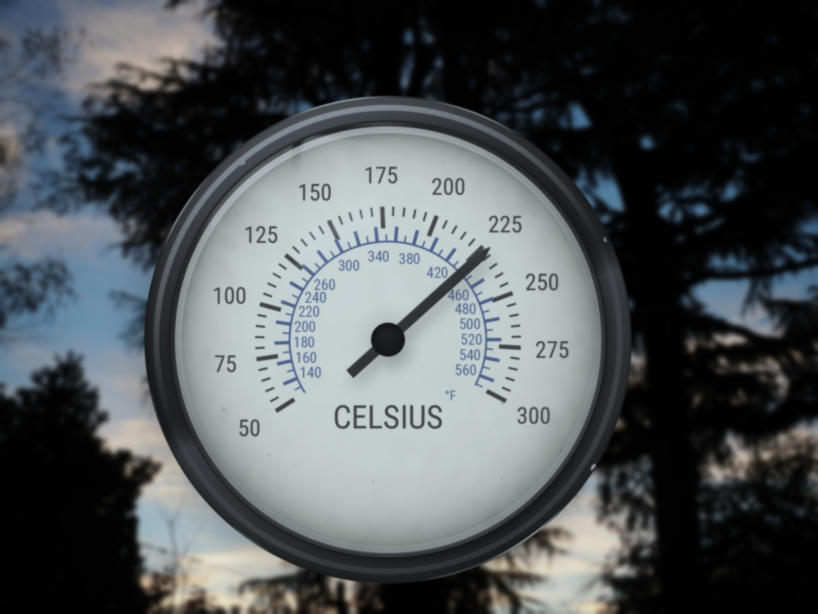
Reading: 227.5 °C
